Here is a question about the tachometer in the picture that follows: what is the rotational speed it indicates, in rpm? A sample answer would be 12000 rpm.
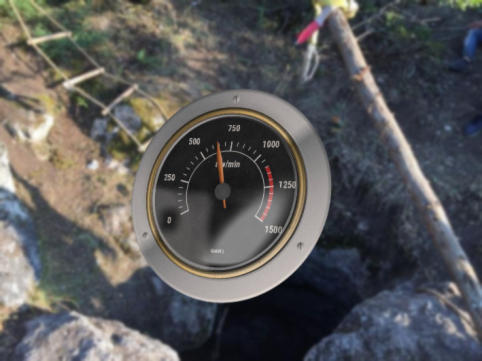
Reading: 650 rpm
